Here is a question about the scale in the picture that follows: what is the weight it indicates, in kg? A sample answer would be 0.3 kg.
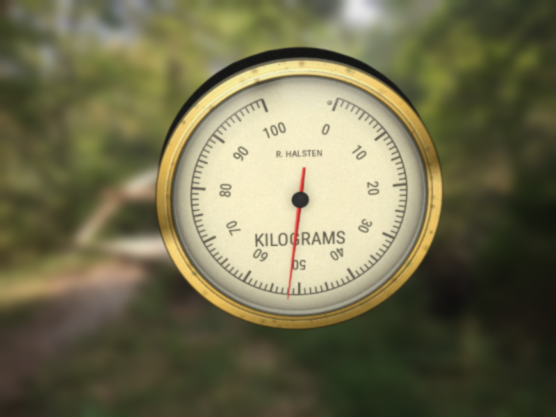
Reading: 52 kg
